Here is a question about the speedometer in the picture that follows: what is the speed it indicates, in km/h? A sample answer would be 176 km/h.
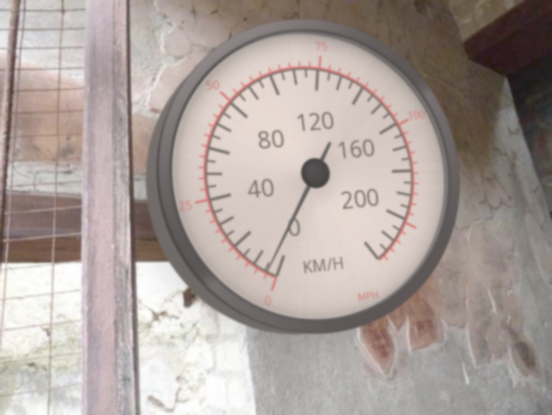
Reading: 5 km/h
